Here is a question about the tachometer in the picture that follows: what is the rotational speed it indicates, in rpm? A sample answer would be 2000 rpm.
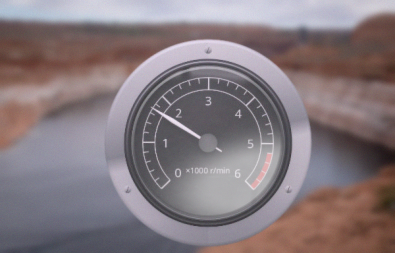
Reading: 1700 rpm
